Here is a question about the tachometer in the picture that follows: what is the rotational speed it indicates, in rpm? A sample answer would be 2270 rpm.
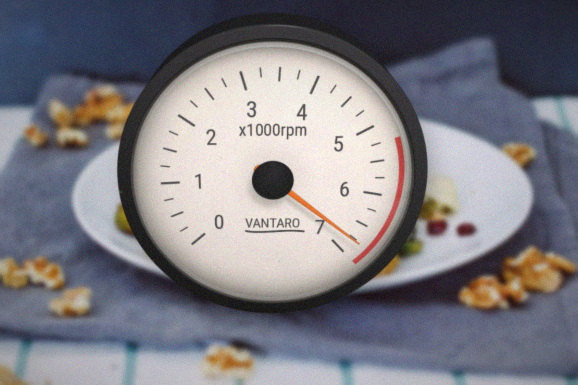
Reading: 6750 rpm
